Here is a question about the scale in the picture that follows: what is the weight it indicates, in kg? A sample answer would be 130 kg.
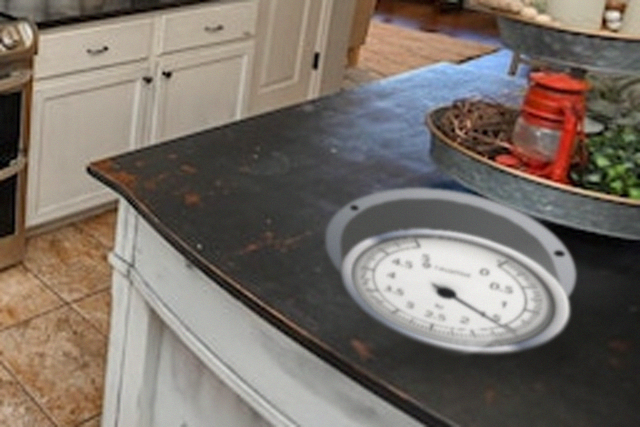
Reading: 1.5 kg
